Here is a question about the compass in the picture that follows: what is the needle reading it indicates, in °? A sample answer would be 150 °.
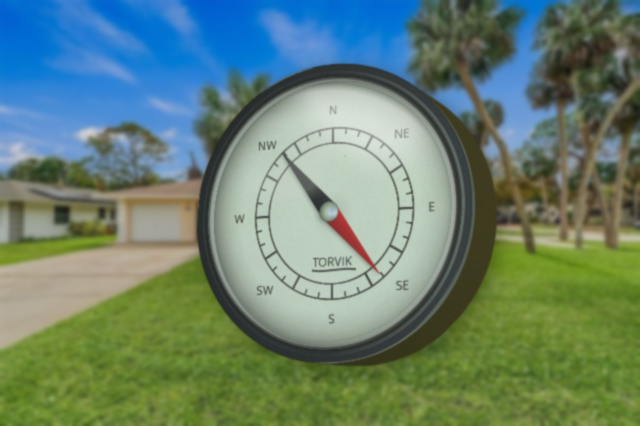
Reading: 140 °
